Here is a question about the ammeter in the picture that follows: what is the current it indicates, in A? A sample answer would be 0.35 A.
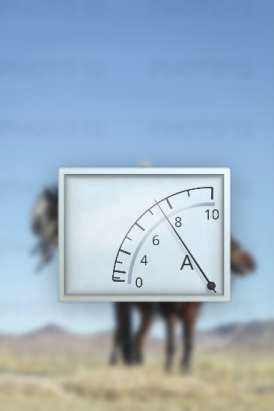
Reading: 7.5 A
